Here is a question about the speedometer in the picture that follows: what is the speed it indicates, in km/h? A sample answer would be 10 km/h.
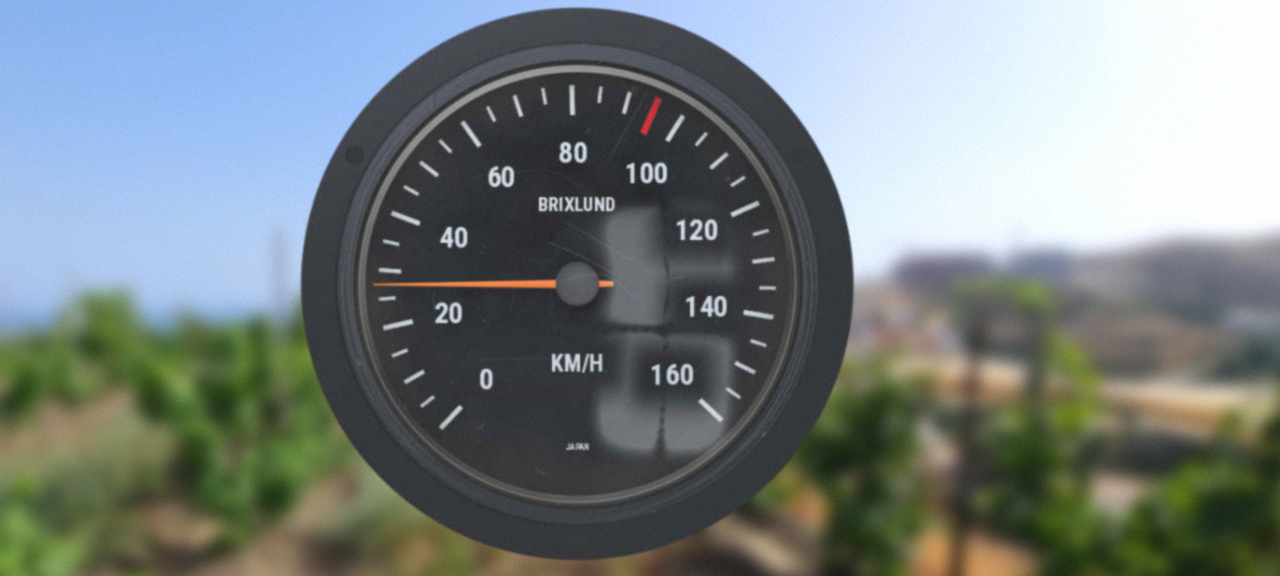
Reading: 27.5 km/h
